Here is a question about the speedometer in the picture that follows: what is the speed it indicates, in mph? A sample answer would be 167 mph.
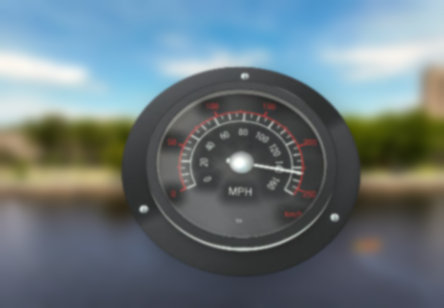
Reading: 145 mph
